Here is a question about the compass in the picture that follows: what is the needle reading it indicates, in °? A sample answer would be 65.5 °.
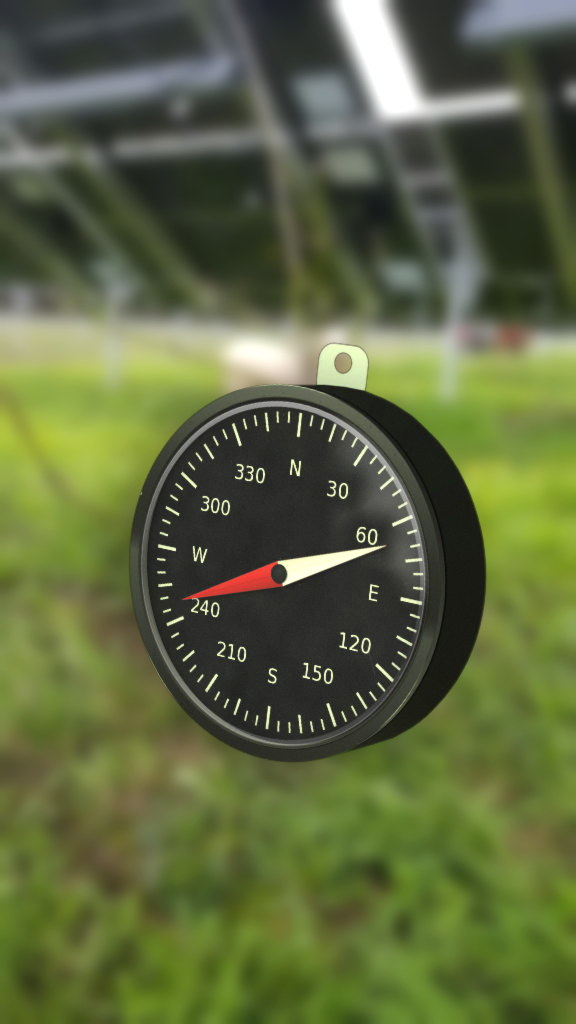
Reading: 247.5 °
